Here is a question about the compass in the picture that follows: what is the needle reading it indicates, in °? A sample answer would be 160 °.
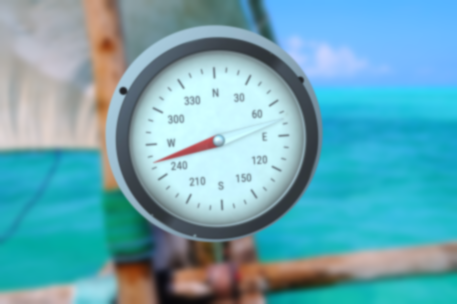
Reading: 255 °
